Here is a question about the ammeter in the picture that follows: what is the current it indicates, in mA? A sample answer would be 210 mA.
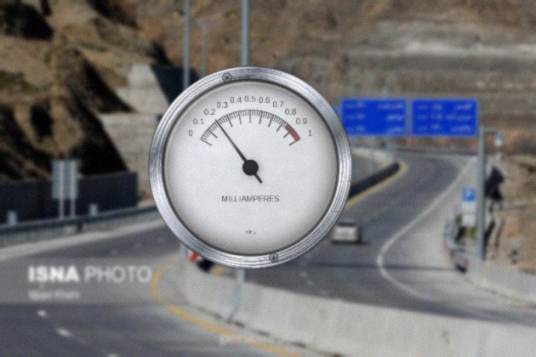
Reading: 0.2 mA
